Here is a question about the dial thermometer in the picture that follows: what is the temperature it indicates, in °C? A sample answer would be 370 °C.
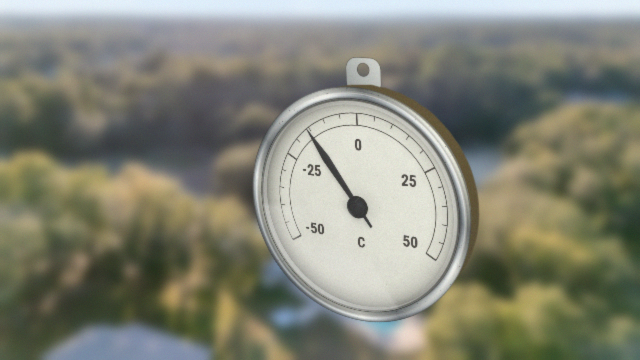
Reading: -15 °C
